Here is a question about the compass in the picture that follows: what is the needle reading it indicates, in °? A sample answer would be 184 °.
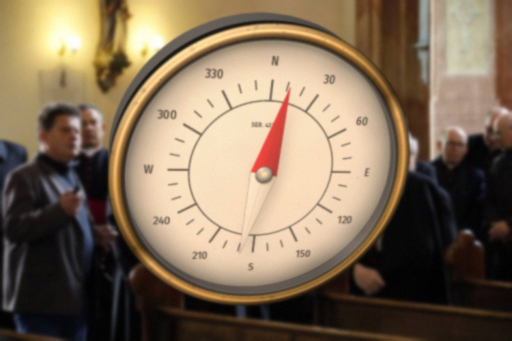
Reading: 10 °
